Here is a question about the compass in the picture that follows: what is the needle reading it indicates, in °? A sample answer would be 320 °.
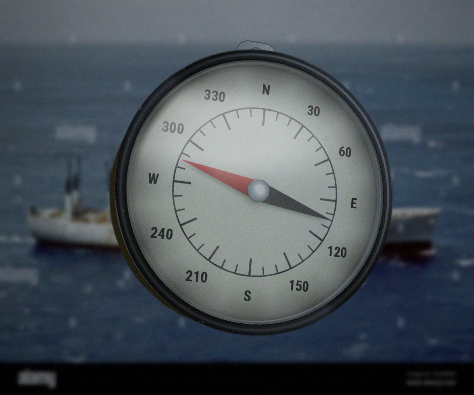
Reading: 285 °
